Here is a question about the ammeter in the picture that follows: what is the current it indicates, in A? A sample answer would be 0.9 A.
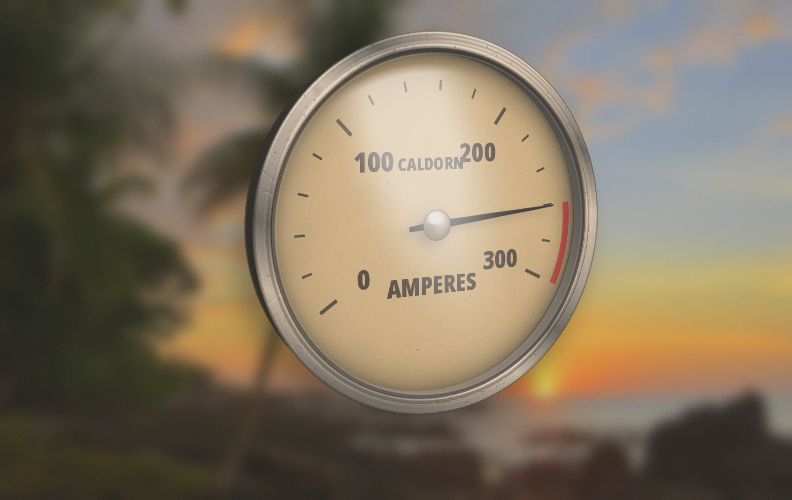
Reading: 260 A
